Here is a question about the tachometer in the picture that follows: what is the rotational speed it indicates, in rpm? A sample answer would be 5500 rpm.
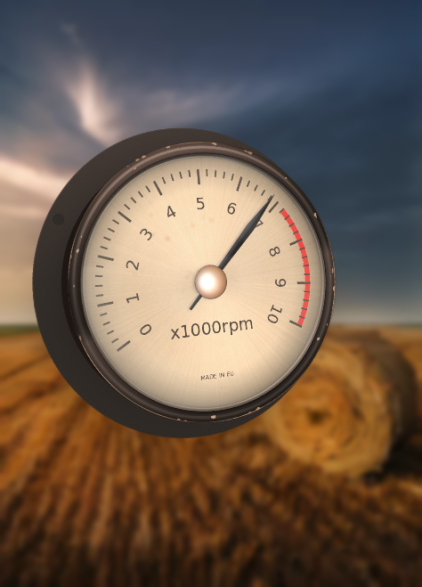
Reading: 6800 rpm
